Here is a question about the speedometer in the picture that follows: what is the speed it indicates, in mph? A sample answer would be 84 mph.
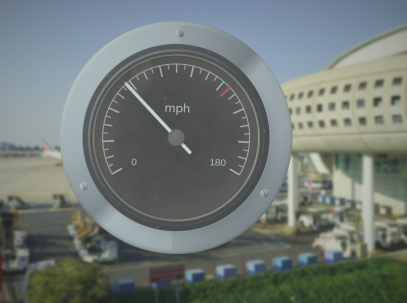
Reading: 57.5 mph
